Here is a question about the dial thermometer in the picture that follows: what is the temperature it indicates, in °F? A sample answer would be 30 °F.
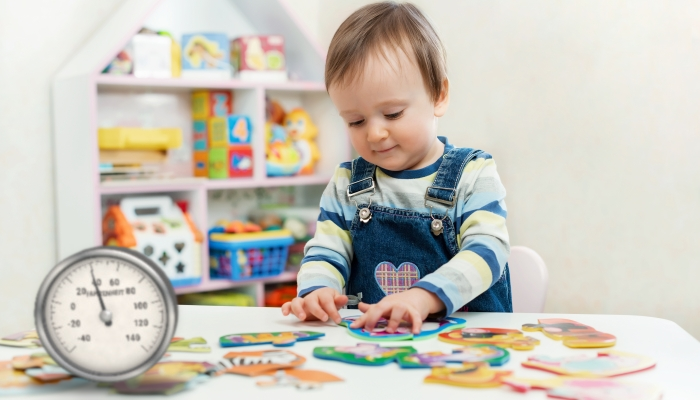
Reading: 40 °F
